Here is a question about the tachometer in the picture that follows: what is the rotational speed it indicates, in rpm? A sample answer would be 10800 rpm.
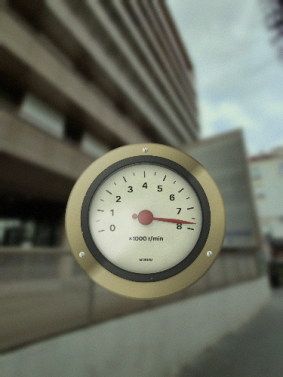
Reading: 7750 rpm
